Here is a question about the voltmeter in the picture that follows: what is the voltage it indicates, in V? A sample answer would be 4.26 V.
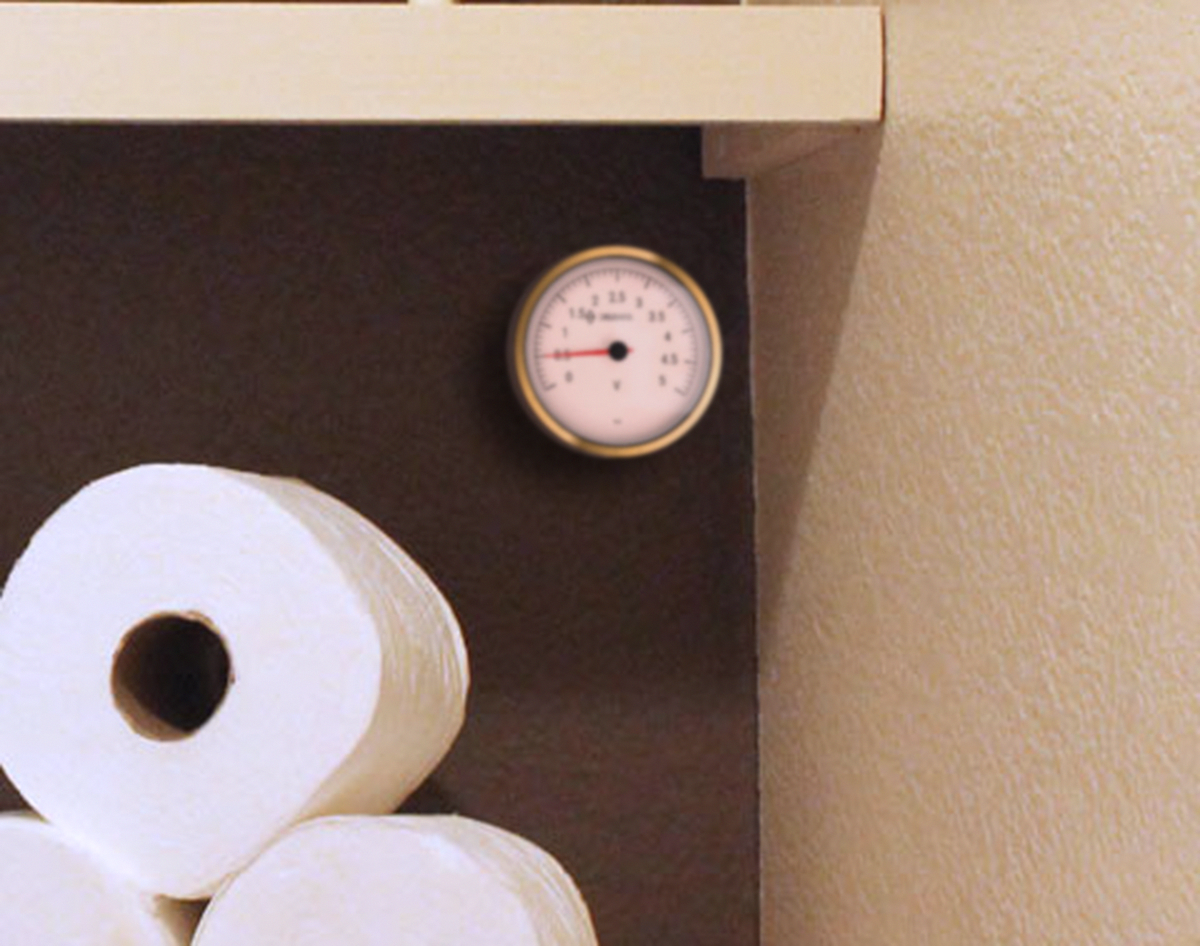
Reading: 0.5 V
